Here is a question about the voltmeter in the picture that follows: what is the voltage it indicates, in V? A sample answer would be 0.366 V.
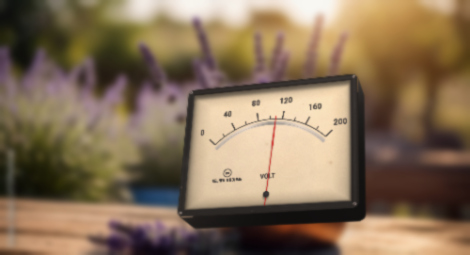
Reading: 110 V
